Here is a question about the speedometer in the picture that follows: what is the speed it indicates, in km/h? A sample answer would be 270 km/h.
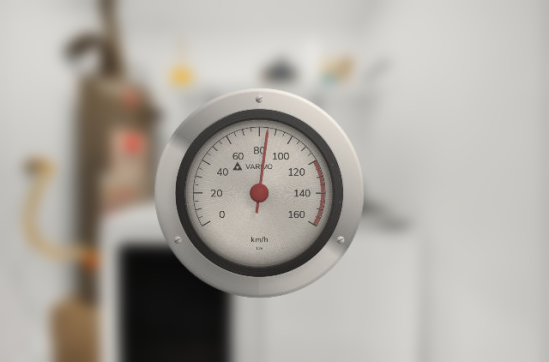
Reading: 85 km/h
